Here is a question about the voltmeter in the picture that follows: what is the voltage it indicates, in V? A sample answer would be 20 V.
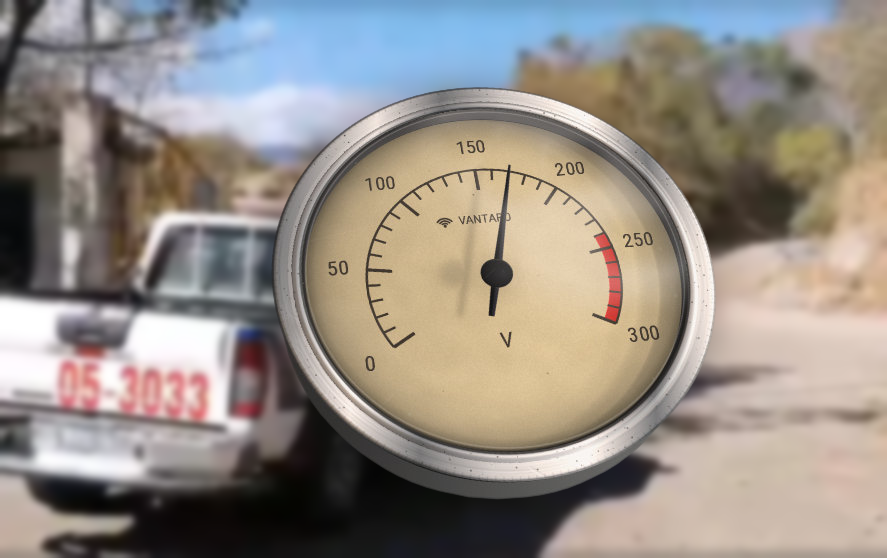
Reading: 170 V
